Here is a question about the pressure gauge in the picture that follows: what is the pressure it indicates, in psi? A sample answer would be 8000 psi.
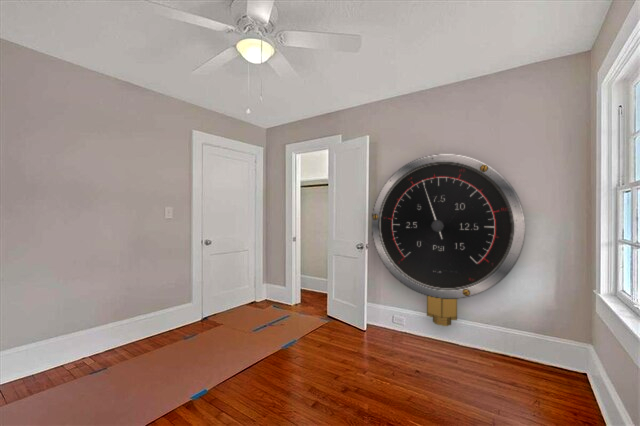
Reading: 6.5 psi
